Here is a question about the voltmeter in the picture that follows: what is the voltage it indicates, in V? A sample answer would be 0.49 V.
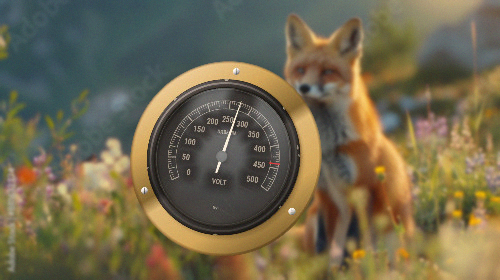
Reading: 275 V
